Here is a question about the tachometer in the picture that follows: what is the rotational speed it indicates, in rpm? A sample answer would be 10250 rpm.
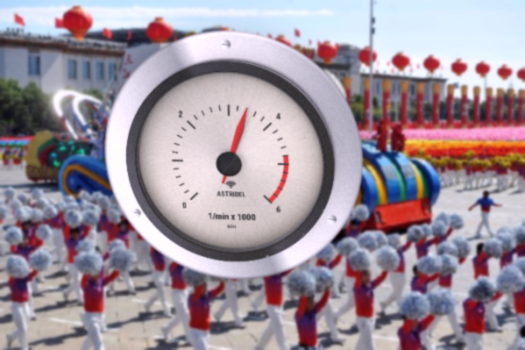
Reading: 3400 rpm
